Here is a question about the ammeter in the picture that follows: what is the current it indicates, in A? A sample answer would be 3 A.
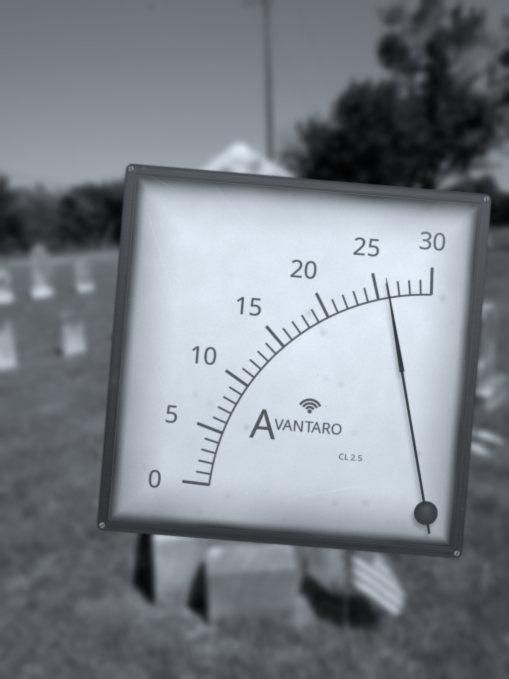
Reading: 26 A
